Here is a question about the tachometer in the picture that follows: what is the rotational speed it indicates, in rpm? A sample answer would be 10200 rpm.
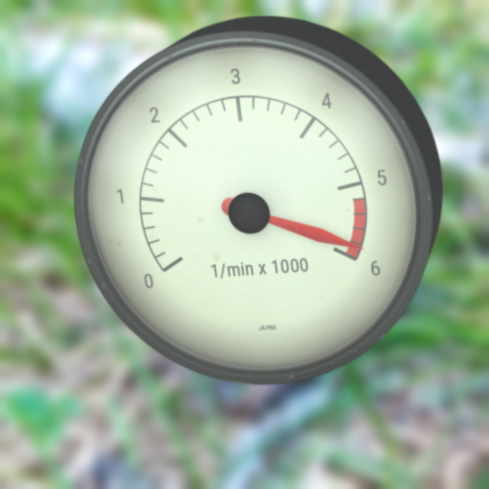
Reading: 5800 rpm
